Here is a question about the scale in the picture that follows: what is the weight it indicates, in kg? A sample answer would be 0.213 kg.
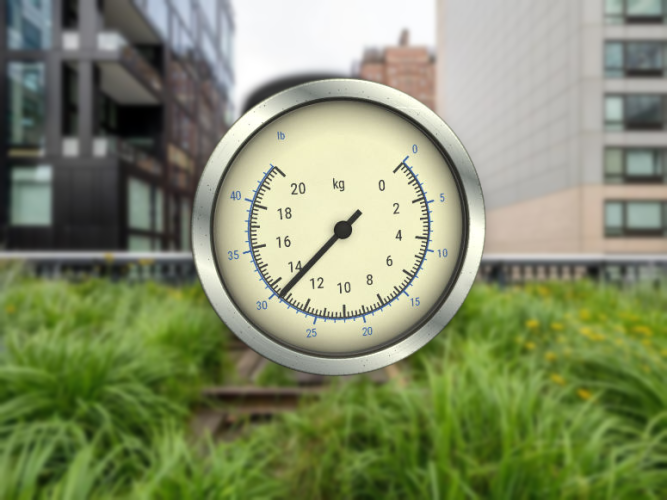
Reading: 13.4 kg
